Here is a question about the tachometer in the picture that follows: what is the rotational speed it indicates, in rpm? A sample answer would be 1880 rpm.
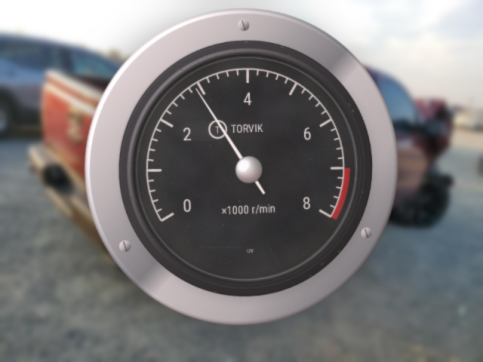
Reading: 2900 rpm
